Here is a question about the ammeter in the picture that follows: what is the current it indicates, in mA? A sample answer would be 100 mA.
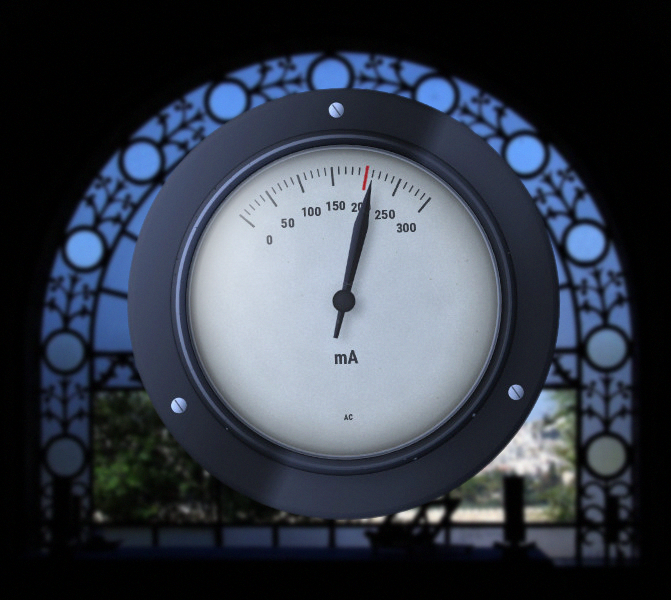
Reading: 210 mA
